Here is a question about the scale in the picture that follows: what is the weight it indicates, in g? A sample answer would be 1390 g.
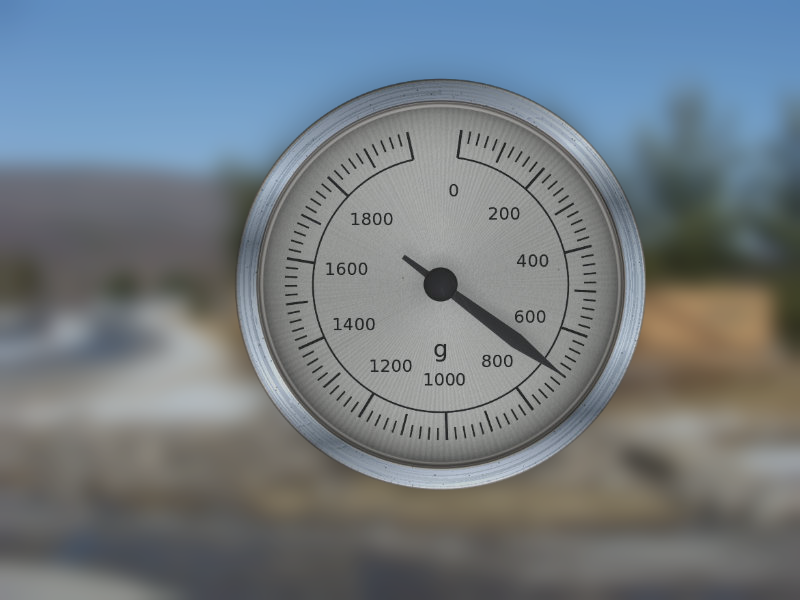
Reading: 700 g
